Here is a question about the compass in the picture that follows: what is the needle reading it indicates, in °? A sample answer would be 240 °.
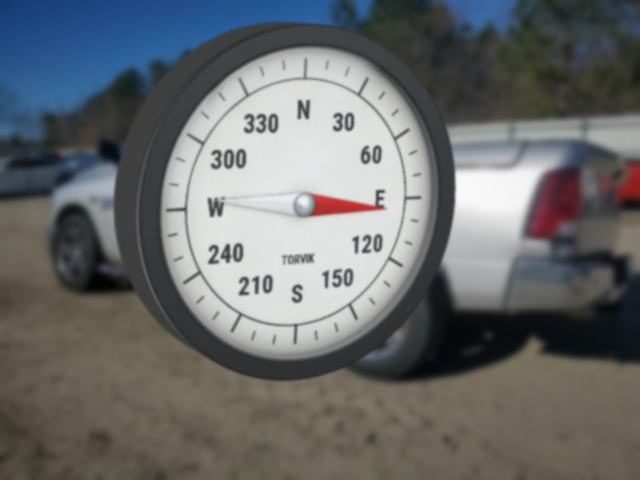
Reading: 95 °
